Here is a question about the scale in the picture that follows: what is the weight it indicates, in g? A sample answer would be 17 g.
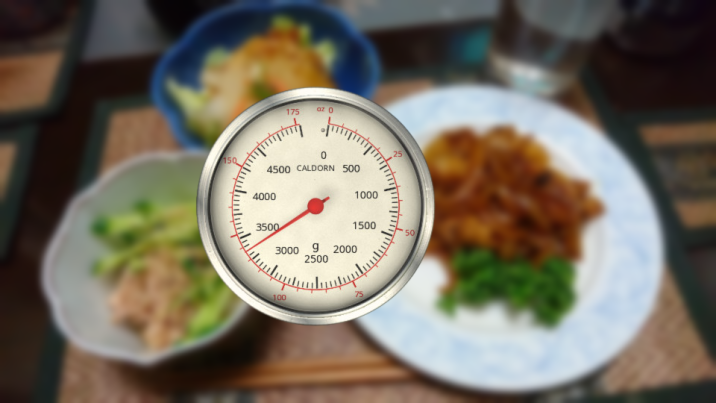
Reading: 3350 g
